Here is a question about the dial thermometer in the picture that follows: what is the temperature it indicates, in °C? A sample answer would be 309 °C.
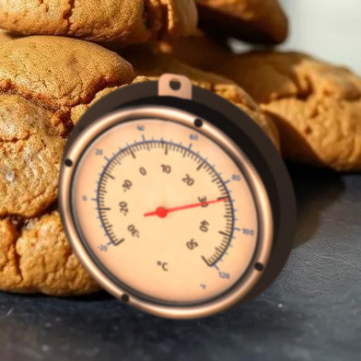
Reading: 30 °C
